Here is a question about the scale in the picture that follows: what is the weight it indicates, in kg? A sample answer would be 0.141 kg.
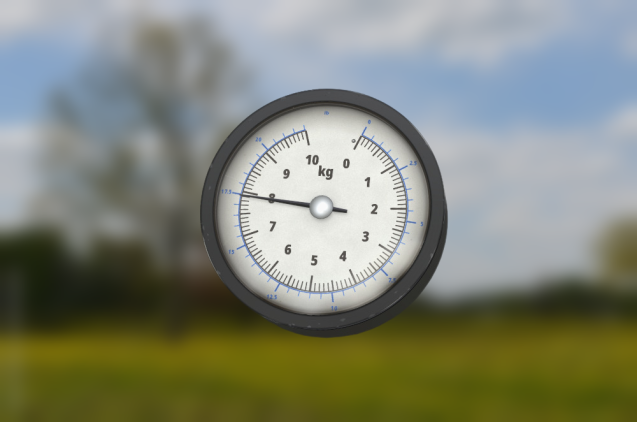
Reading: 7.9 kg
